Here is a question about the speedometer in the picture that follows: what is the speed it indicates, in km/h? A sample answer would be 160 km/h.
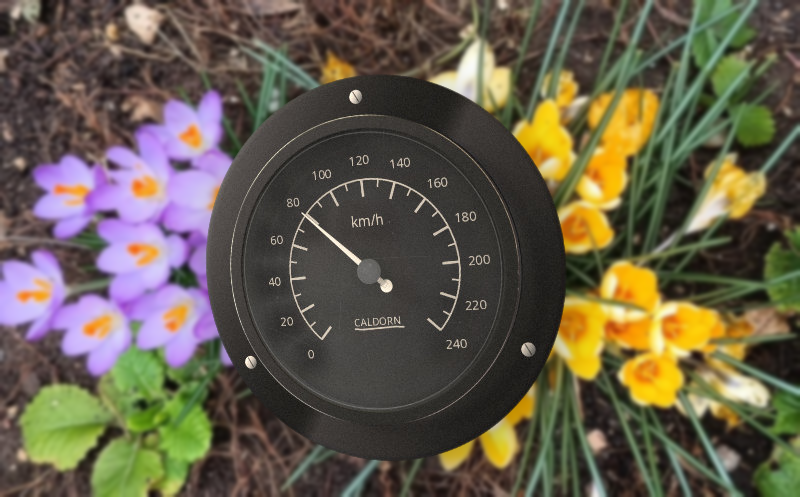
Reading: 80 km/h
